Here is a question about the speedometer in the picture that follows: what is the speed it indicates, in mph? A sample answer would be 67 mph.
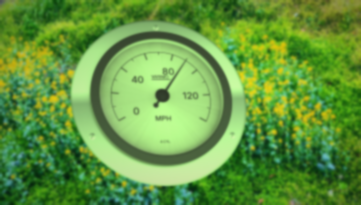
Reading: 90 mph
